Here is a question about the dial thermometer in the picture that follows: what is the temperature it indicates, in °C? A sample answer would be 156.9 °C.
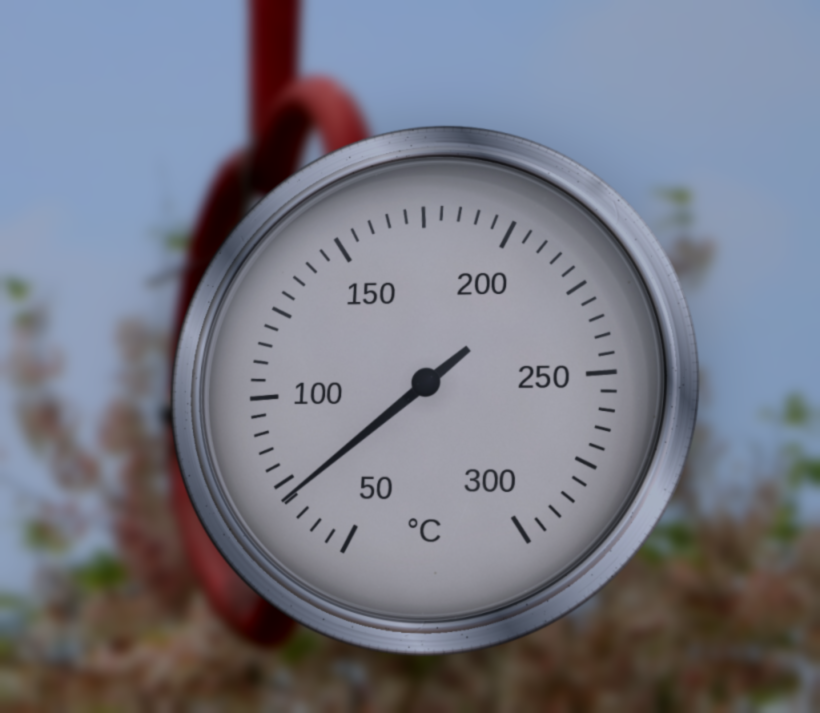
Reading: 70 °C
